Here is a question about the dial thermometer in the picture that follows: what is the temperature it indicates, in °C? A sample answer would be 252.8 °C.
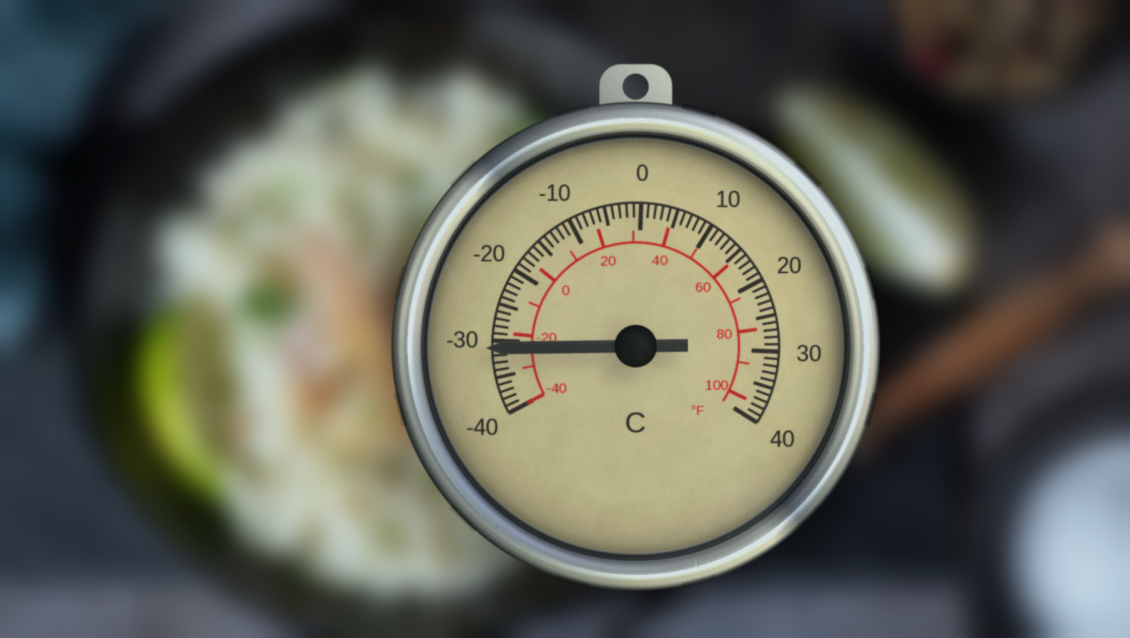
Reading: -31 °C
